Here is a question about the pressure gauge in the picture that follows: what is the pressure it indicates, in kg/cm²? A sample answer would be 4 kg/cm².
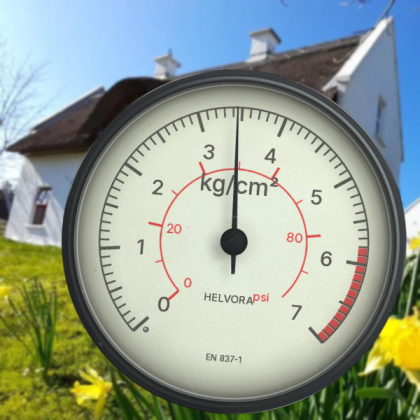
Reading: 3.45 kg/cm²
